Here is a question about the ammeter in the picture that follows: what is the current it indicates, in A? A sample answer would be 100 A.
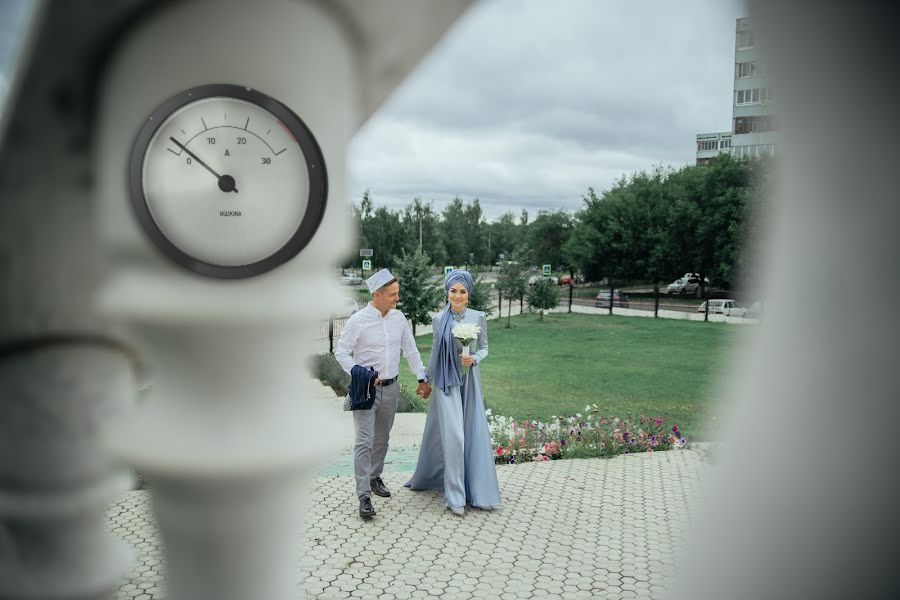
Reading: 2.5 A
